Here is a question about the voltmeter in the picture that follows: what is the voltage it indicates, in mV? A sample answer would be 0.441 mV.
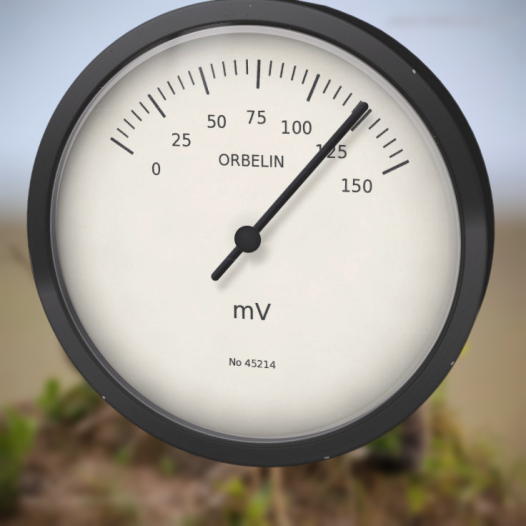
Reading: 122.5 mV
